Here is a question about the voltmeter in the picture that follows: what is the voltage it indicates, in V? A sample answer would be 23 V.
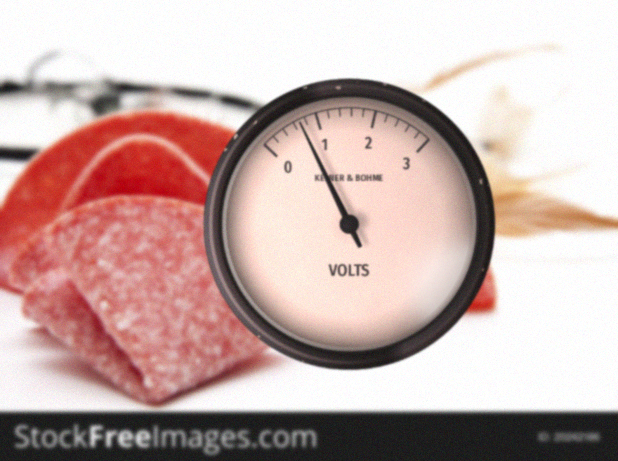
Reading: 0.7 V
